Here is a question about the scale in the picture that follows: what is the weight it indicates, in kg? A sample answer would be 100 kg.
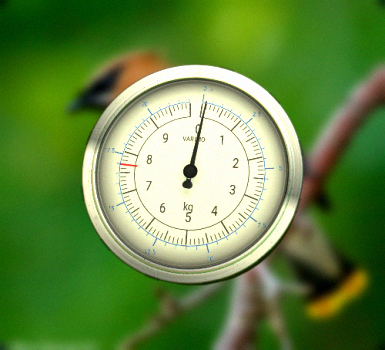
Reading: 0.1 kg
